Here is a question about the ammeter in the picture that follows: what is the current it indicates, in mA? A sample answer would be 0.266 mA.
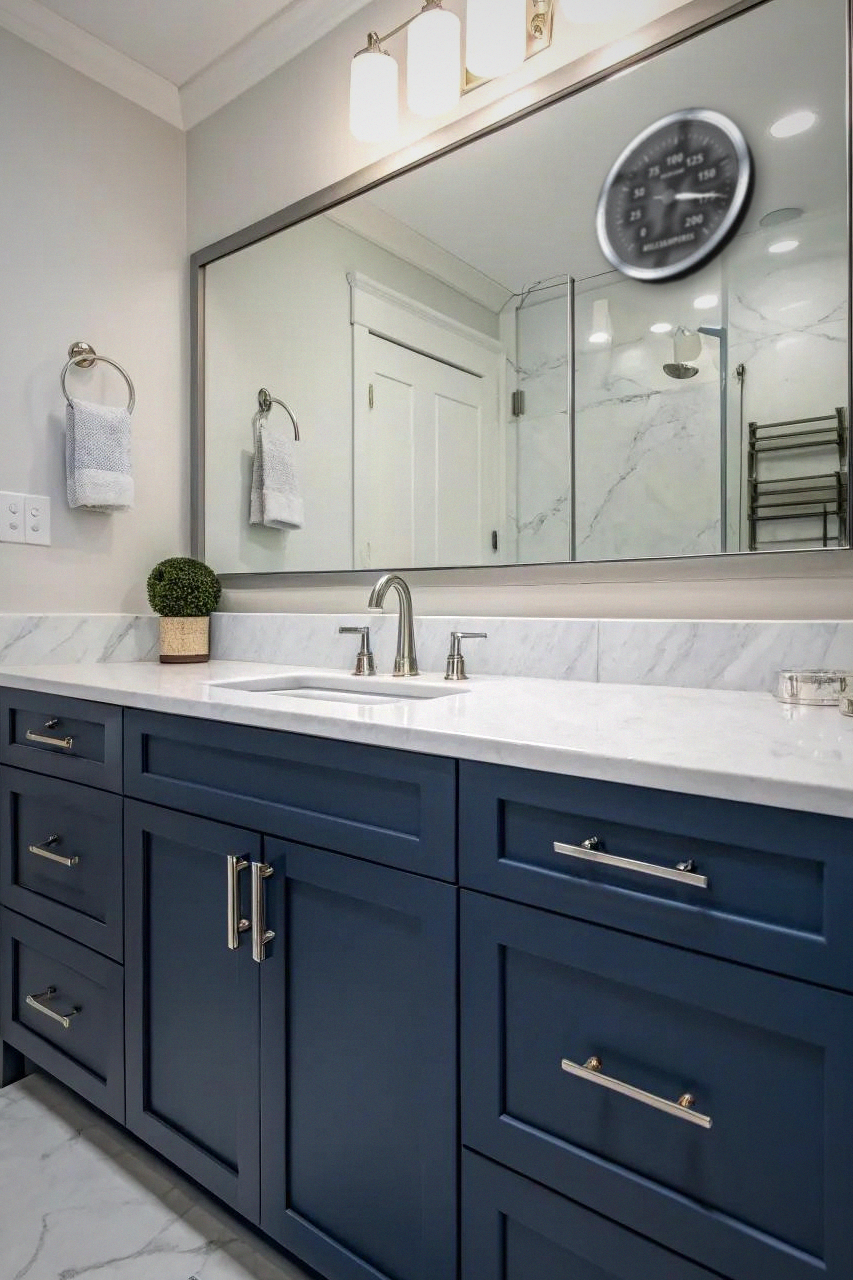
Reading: 175 mA
